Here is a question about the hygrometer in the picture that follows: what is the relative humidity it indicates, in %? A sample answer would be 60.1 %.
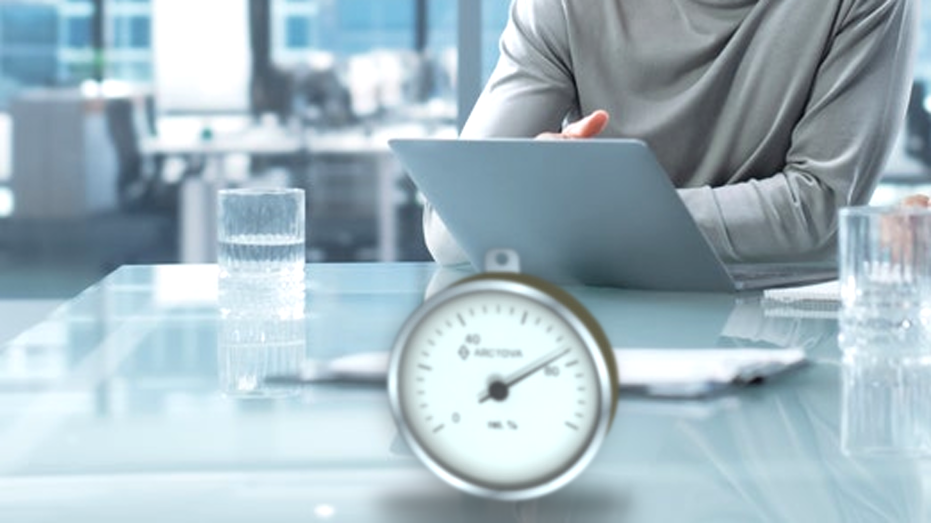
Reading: 76 %
